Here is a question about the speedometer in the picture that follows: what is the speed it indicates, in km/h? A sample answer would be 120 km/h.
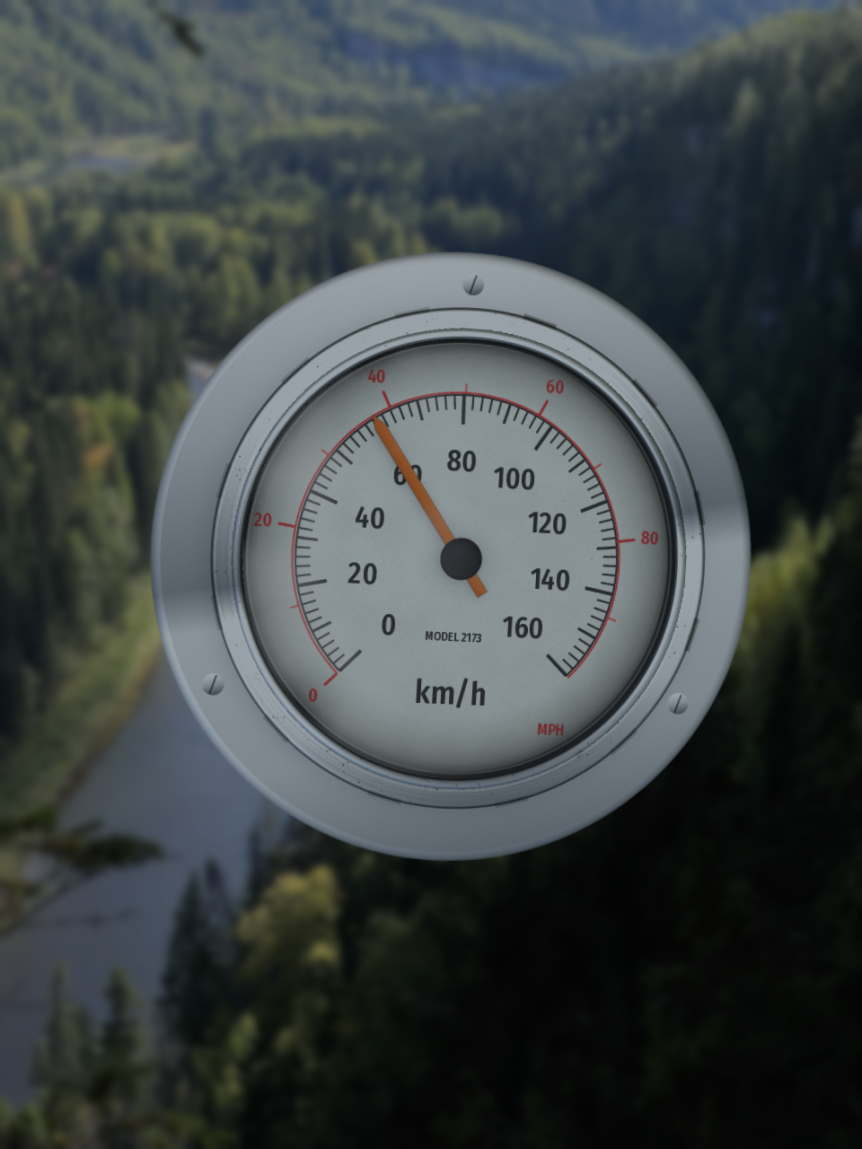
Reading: 60 km/h
